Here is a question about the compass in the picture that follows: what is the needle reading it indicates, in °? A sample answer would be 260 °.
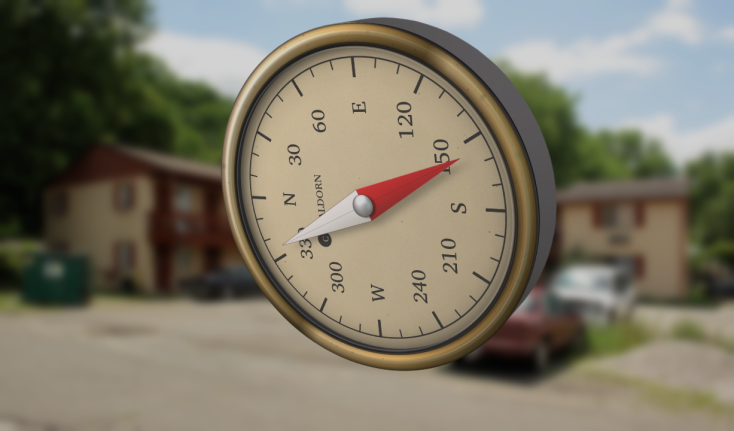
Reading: 155 °
